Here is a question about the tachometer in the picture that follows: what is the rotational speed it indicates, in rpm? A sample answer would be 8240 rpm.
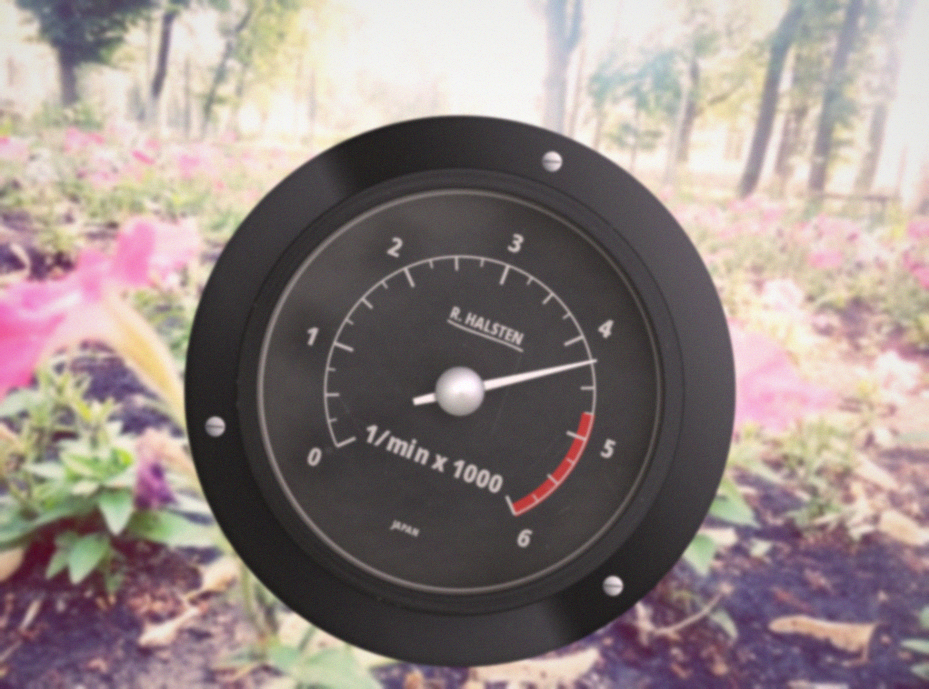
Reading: 4250 rpm
